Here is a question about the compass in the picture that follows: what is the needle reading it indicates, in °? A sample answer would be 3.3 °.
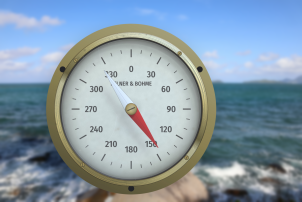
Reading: 145 °
